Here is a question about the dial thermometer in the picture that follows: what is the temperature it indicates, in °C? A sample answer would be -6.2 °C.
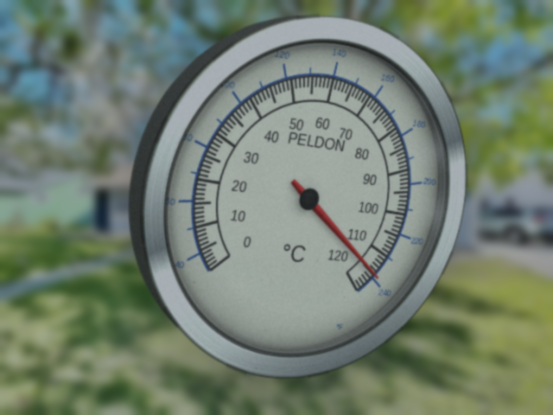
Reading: 115 °C
